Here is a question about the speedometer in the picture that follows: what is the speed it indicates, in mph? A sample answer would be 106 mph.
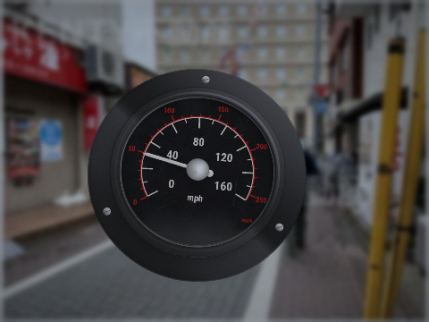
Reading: 30 mph
